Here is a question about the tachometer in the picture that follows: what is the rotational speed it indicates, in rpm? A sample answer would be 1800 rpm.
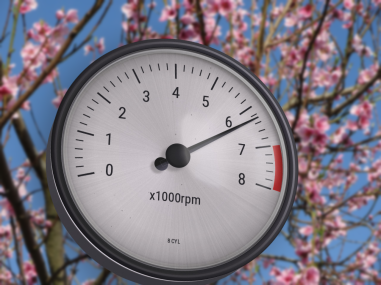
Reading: 6300 rpm
